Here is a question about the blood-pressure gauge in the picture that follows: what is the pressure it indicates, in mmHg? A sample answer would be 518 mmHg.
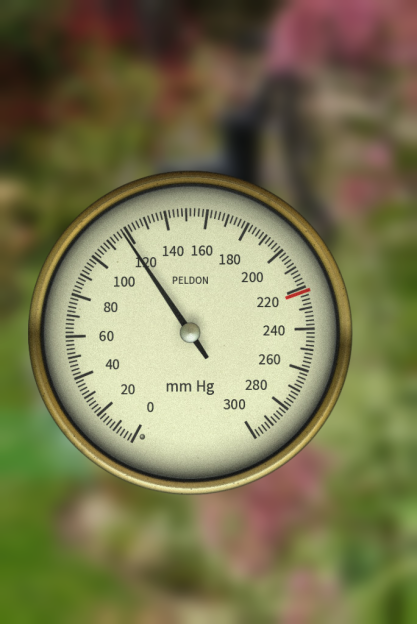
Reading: 118 mmHg
